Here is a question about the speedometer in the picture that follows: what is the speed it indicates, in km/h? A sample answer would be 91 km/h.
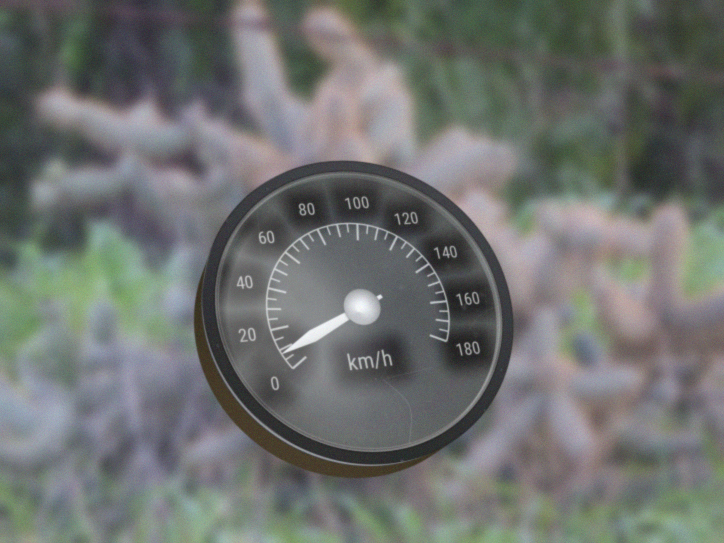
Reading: 7.5 km/h
